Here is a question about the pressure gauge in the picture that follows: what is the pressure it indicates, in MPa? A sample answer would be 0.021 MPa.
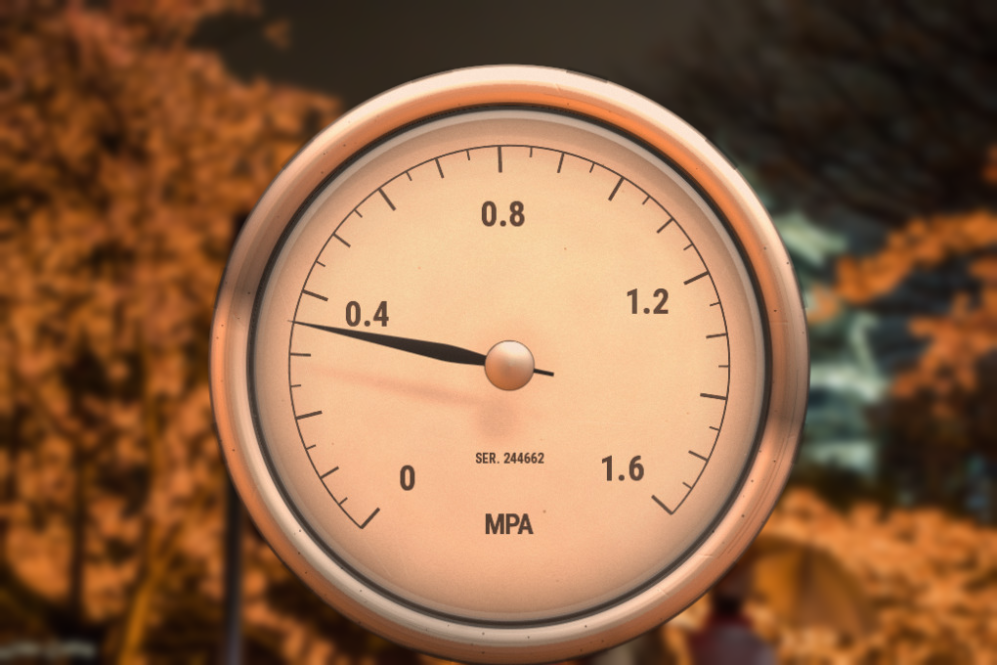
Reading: 0.35 MPa
